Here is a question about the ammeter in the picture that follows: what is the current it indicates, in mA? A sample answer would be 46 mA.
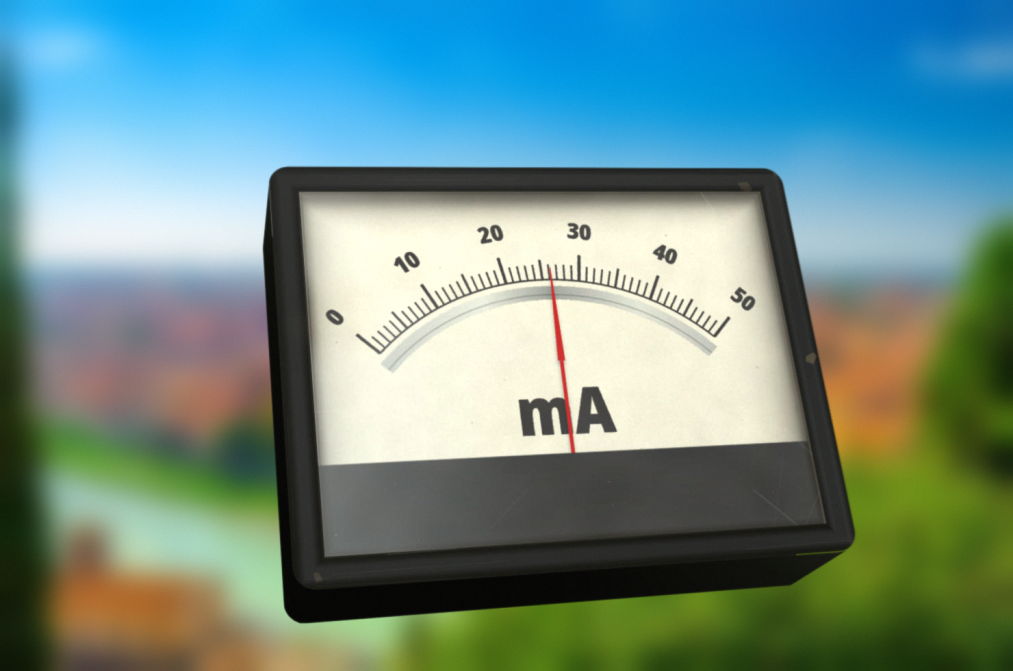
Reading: 26 mA
